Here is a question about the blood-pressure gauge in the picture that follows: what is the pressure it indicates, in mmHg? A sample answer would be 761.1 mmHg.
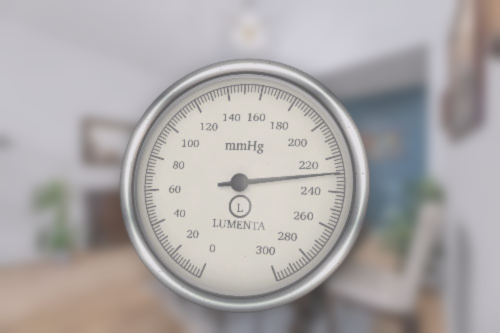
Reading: 230 mmHg
